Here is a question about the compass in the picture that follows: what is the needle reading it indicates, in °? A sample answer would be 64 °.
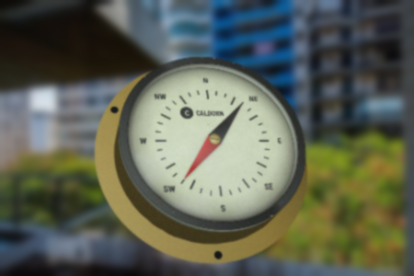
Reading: 220 °
